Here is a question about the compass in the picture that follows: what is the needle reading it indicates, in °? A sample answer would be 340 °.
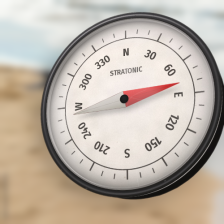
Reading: 80 °
